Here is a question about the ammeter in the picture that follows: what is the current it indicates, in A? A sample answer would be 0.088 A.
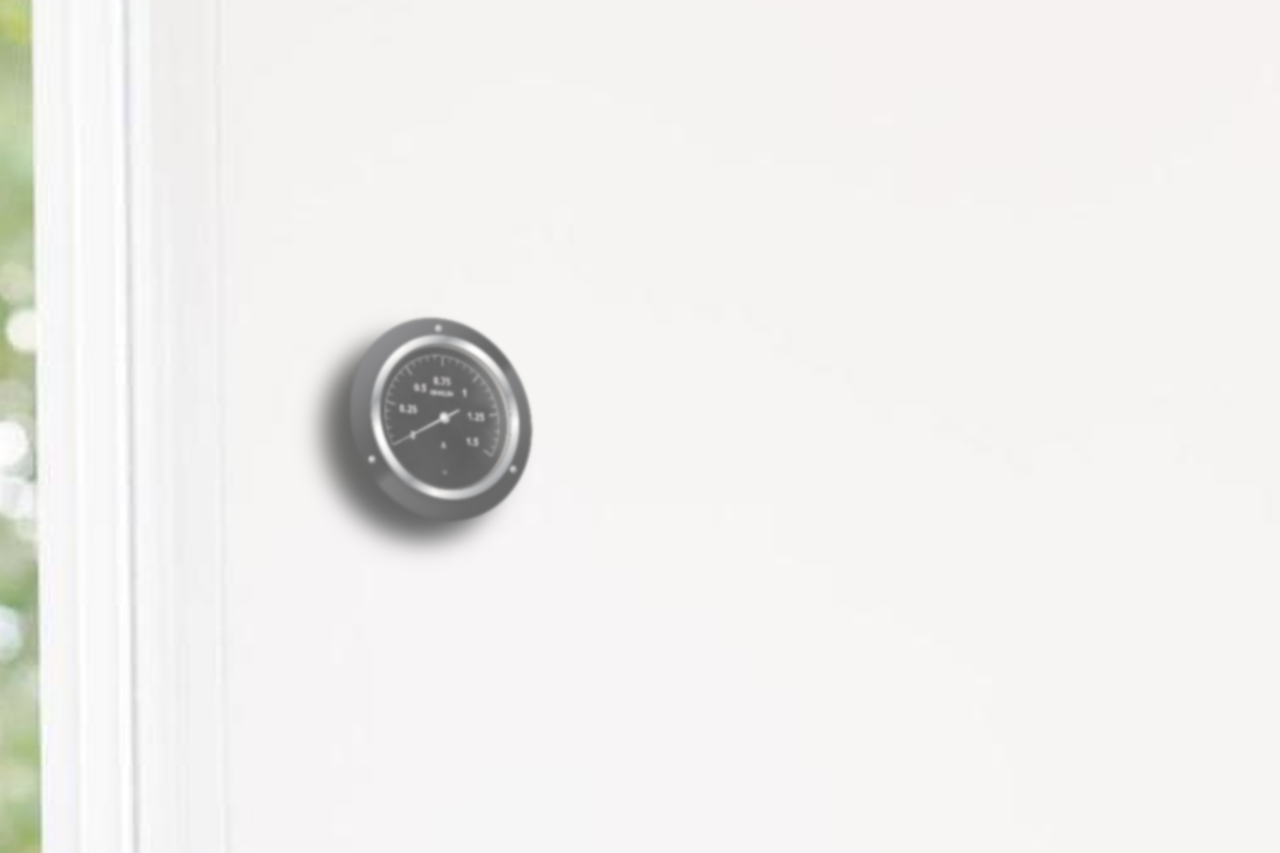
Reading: 0 A
